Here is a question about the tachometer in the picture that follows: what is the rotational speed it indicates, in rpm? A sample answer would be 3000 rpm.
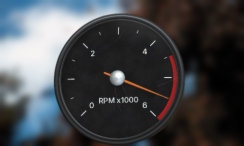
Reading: 5500 rpm
